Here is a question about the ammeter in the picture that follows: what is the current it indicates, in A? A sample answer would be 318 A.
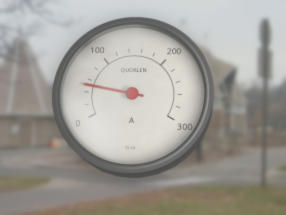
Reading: 50 A
